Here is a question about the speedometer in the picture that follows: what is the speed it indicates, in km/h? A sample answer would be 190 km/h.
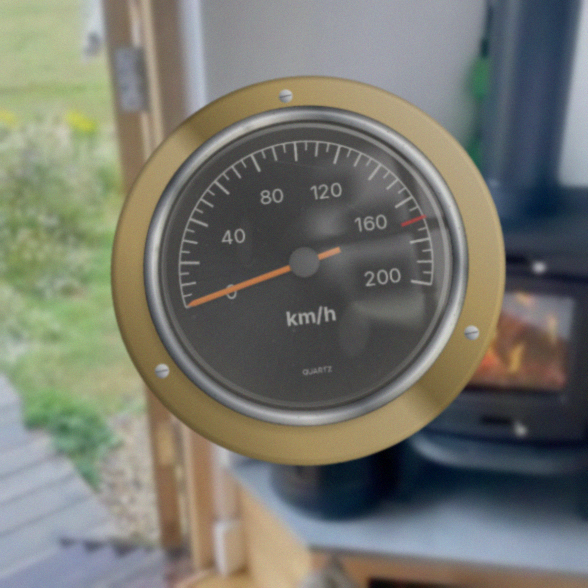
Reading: 0 km/h
